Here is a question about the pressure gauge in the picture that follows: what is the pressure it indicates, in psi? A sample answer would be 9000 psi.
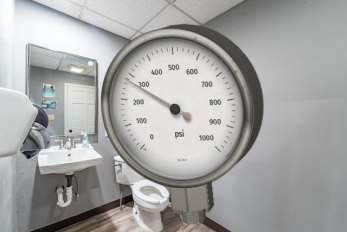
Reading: 280 psi
